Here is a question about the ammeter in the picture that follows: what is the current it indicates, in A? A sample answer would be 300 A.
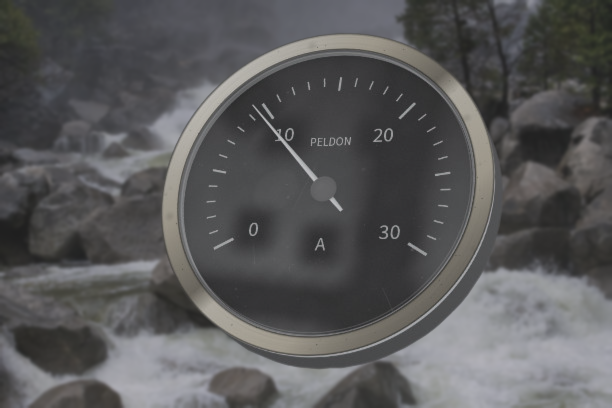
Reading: 9.5 A
